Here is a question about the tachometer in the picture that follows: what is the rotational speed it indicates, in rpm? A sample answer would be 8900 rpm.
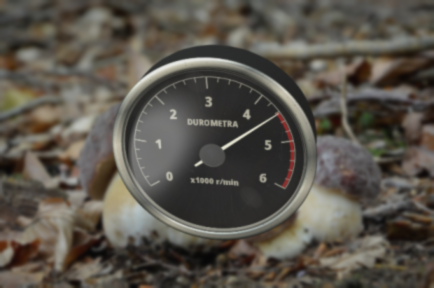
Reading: 4400 rpm
